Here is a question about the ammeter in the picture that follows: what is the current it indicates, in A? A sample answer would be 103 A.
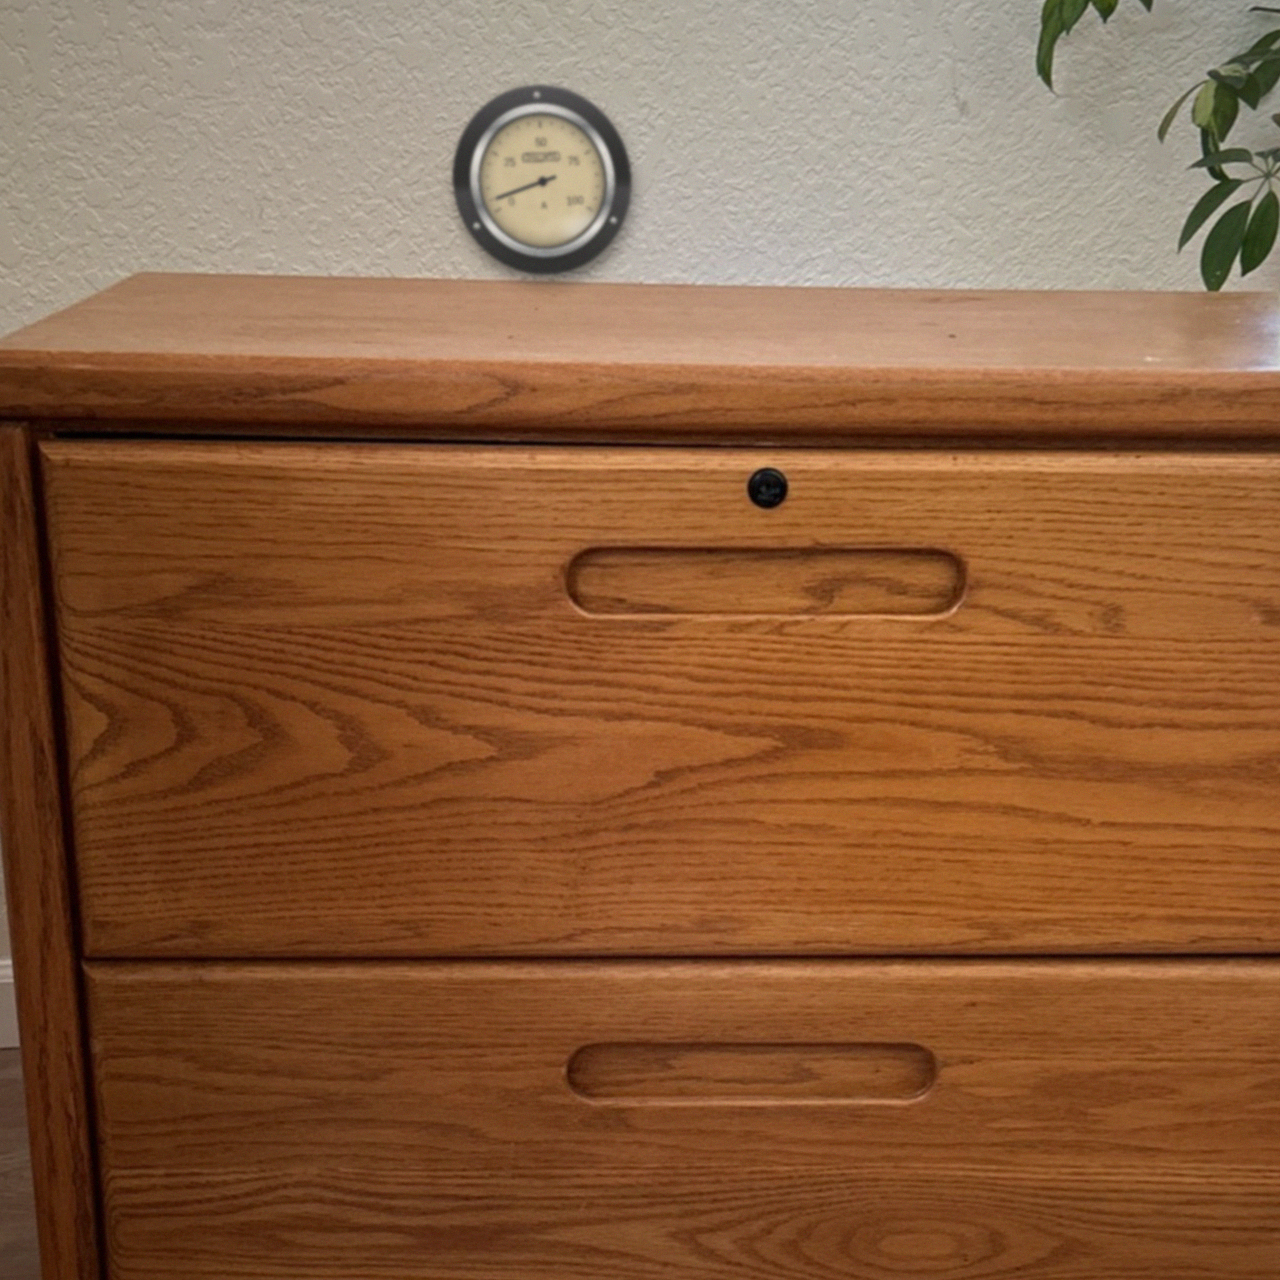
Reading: 5 A
